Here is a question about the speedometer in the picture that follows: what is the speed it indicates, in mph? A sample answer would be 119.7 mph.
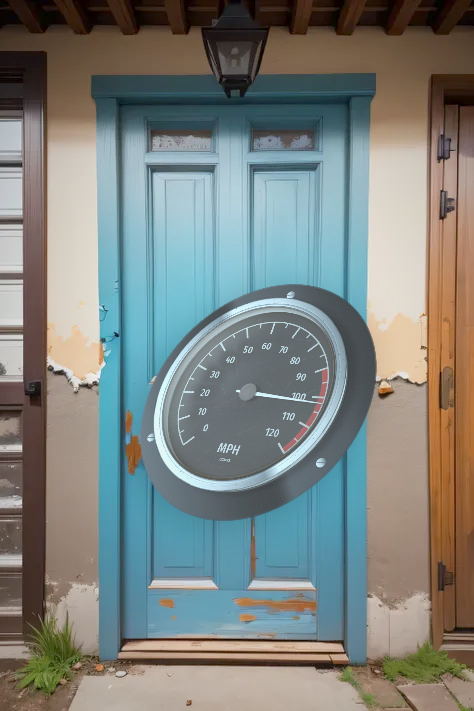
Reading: 102.5 mph
